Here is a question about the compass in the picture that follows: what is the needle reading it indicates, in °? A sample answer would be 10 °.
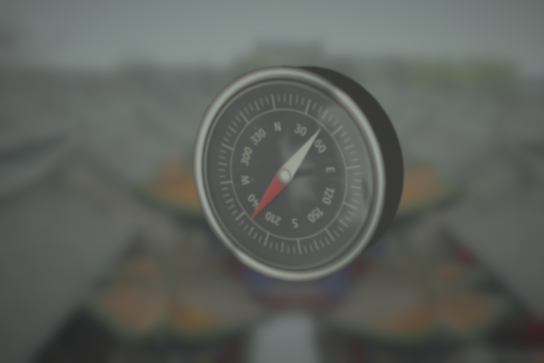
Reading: 230 °
